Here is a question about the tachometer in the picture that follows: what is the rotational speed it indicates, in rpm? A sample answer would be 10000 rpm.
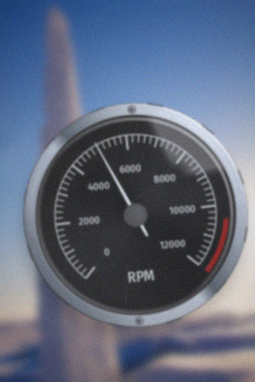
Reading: 5000 rpm
